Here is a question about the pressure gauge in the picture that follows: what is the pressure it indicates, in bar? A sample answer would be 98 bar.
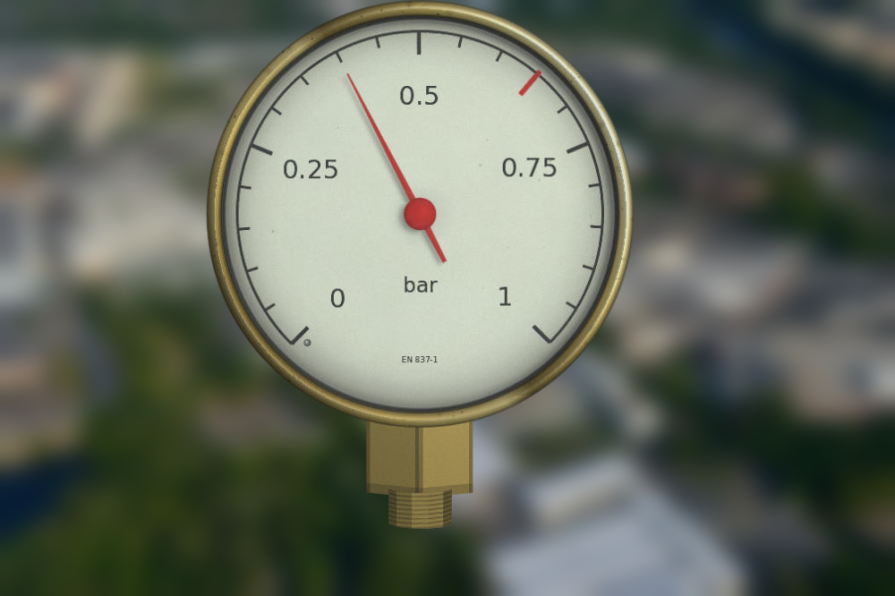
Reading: 0.4 bar
